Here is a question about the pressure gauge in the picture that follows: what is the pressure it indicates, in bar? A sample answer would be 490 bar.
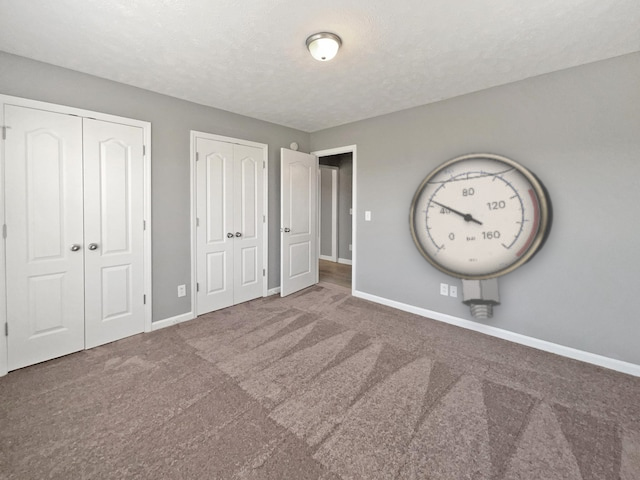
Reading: 45 bar
